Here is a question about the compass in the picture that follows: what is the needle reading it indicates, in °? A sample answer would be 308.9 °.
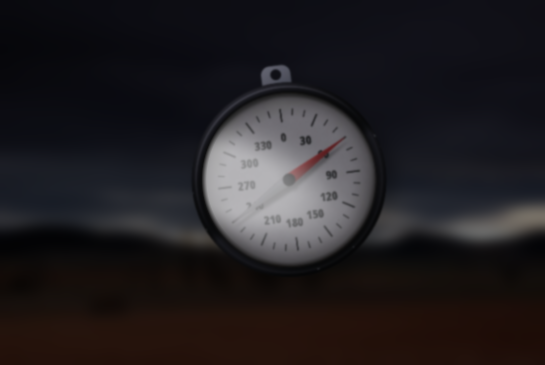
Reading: 60 °
